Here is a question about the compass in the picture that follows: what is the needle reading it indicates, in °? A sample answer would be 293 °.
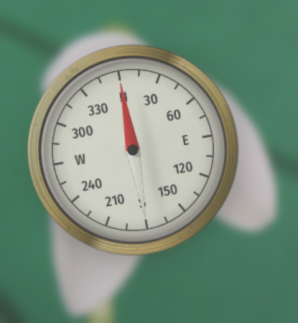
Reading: 0 °
